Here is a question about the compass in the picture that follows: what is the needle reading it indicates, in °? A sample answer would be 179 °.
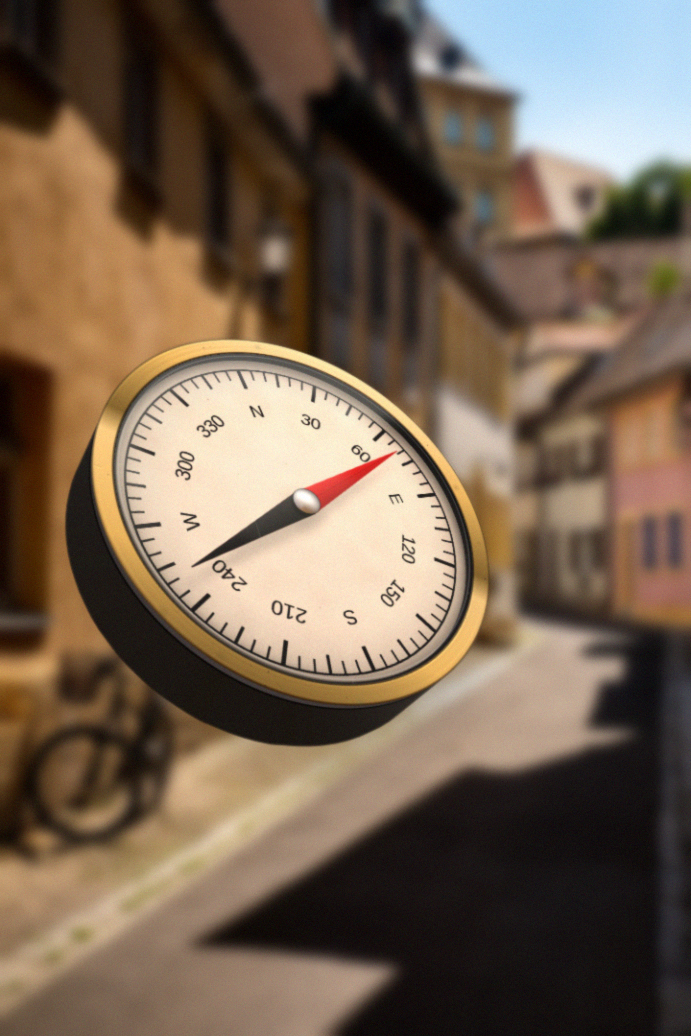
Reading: 70 °
